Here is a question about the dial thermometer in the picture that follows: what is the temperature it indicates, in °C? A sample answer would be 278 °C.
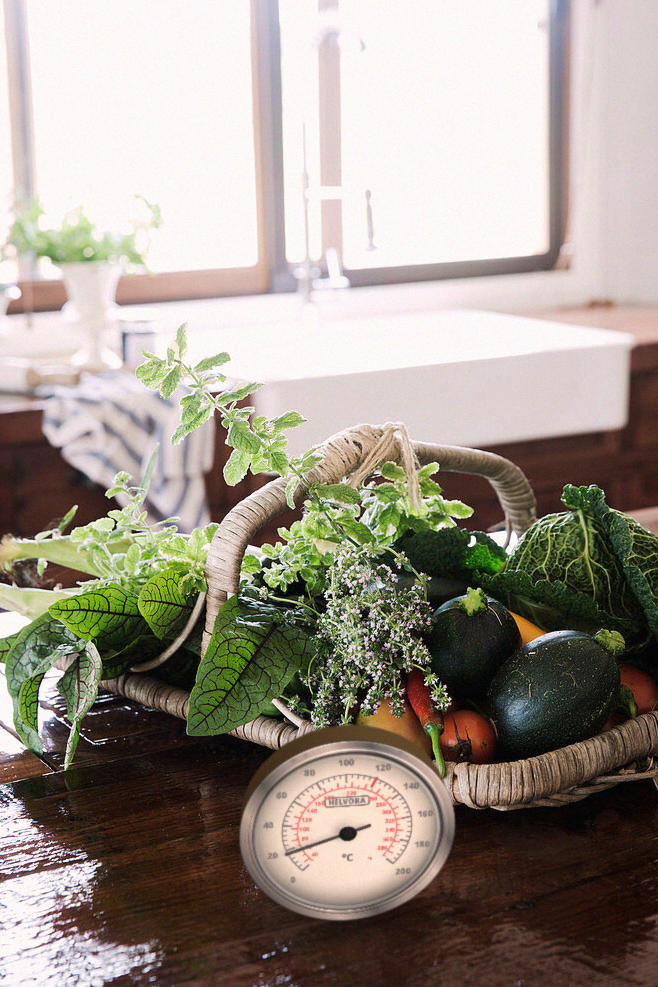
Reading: 20 °C
